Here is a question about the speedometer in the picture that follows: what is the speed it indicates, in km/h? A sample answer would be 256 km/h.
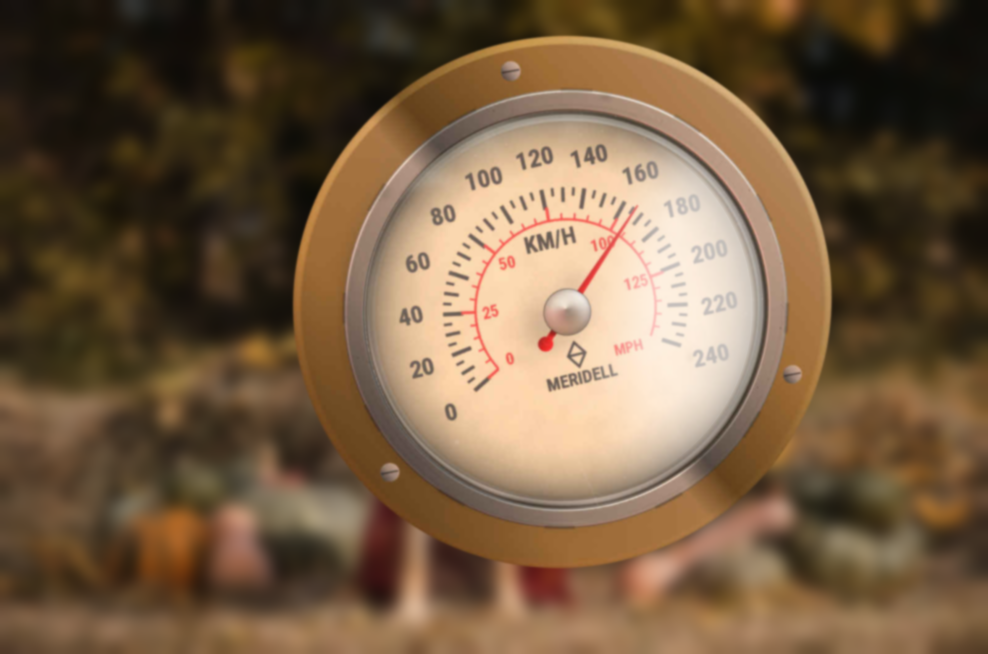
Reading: 165 km/h
